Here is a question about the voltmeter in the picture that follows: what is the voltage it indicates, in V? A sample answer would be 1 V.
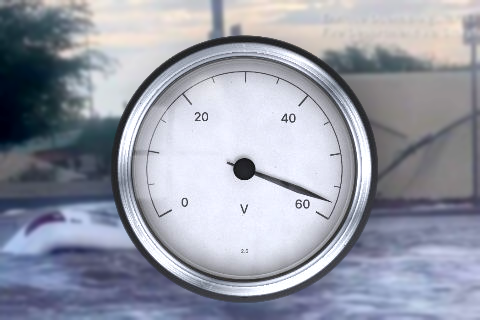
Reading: 57.5 V
